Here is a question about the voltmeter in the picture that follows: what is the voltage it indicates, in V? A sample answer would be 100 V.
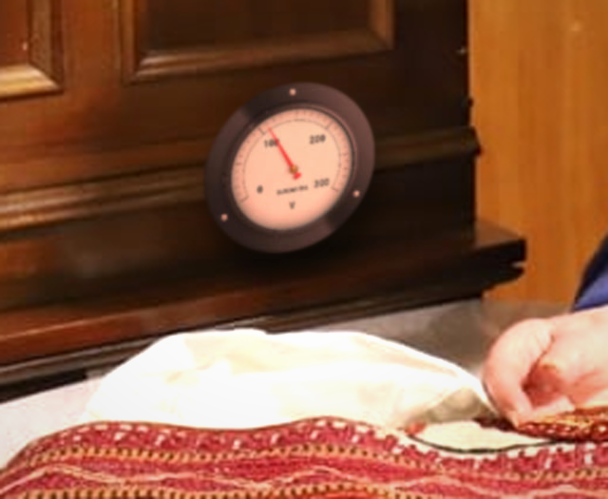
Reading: 110 V
